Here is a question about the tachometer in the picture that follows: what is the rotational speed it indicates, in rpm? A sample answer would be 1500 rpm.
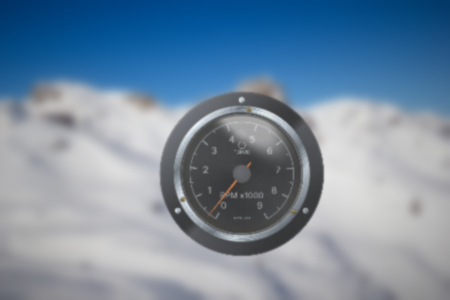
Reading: 250 rpm
